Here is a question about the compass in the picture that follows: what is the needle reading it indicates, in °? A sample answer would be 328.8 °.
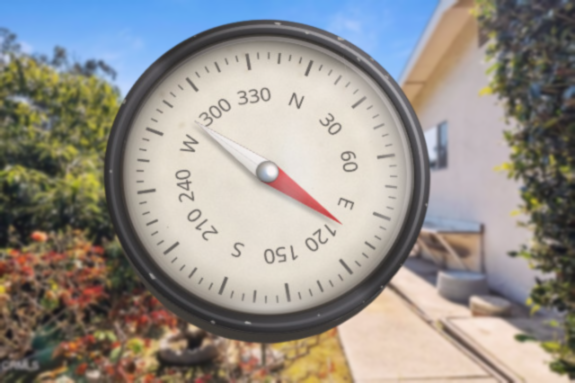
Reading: 105 °
